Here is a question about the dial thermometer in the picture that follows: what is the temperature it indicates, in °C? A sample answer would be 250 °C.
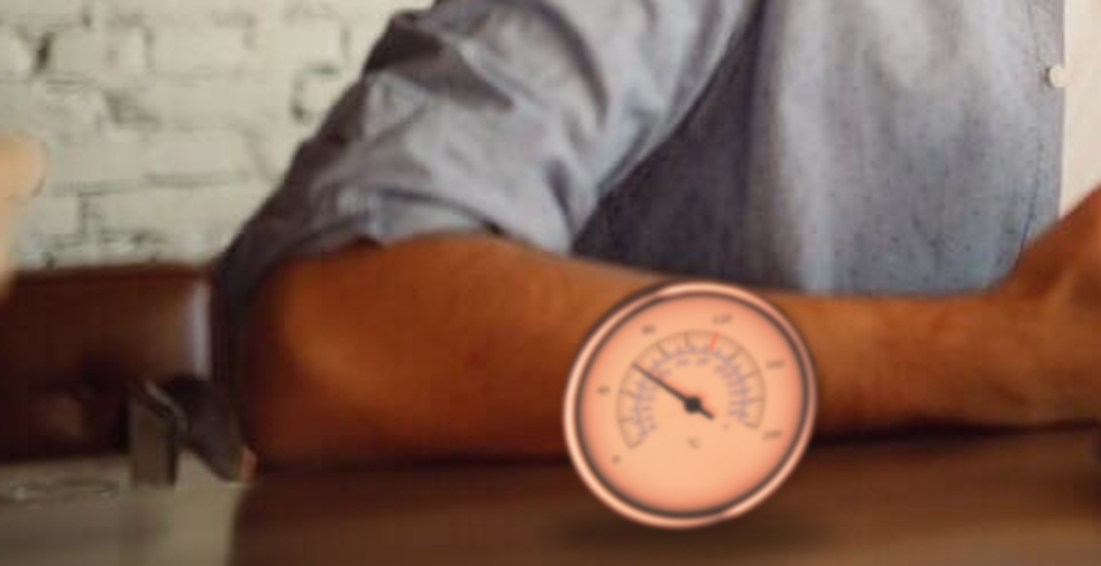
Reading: 60 °C
